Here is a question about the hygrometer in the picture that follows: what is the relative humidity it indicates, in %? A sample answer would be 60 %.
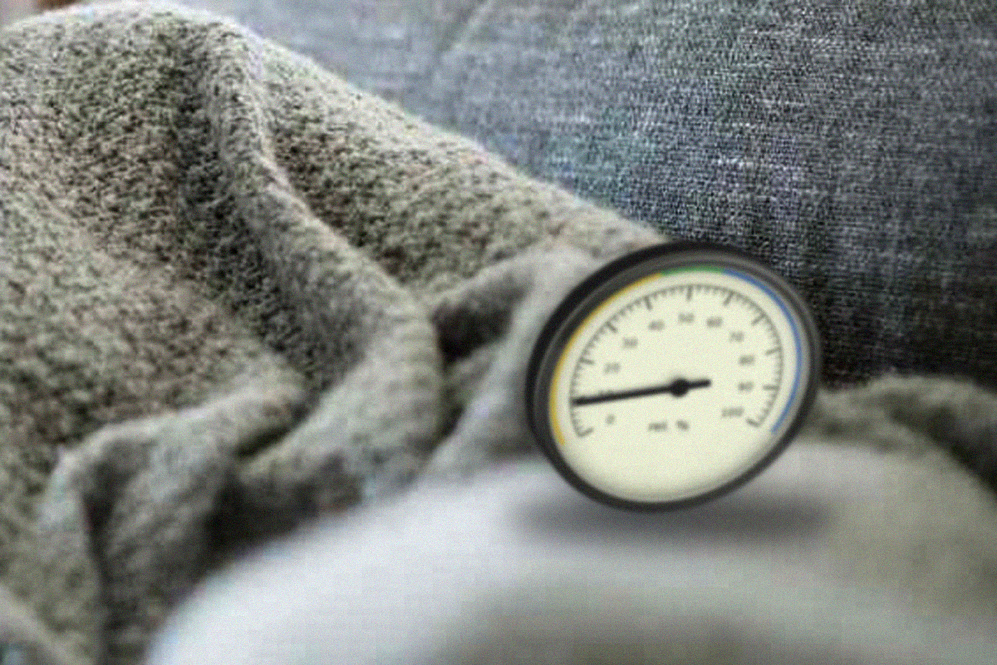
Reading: 10 %
